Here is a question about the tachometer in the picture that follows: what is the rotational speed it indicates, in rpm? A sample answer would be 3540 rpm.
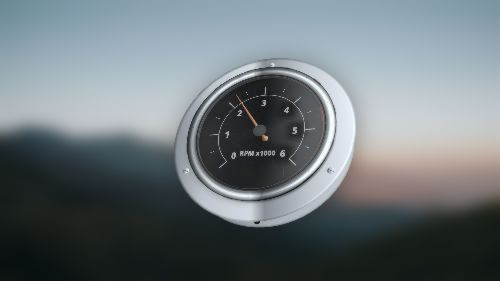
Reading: 2250 rpm
